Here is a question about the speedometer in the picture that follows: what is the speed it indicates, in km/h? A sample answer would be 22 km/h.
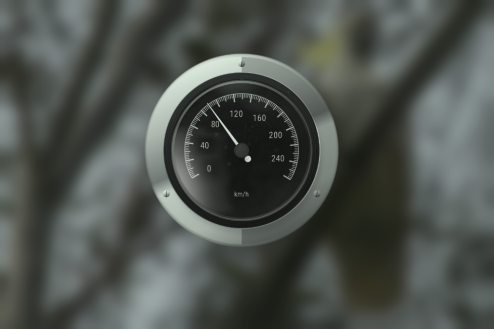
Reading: 90 km/h
